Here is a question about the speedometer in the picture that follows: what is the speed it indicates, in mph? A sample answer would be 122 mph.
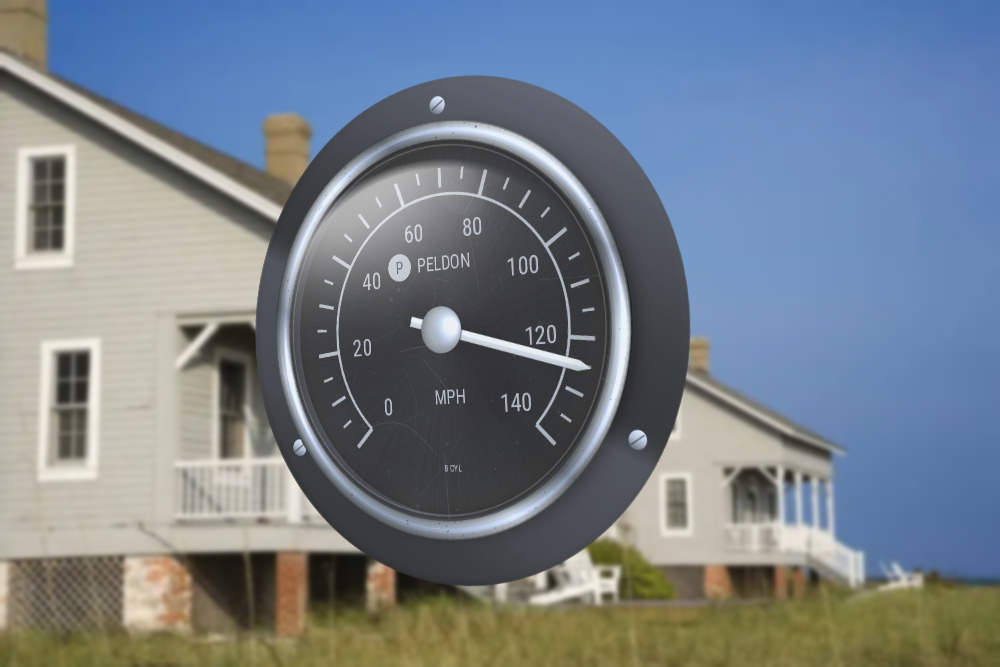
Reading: 125 mph
